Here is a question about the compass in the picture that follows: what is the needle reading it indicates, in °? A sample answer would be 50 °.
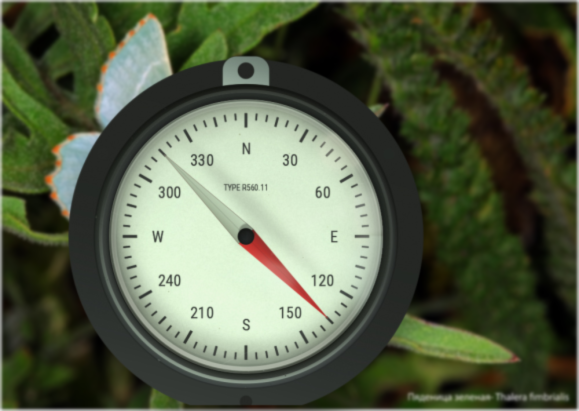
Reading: 135 °
